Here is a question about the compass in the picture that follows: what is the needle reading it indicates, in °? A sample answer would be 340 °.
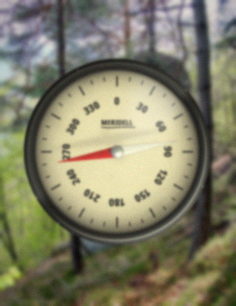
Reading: 260 °
